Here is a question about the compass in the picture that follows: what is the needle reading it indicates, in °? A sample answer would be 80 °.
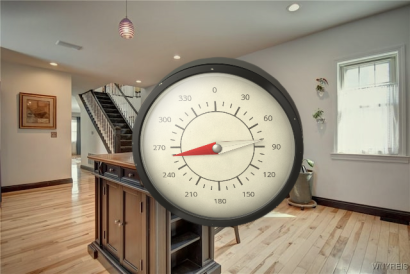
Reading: 260 °
